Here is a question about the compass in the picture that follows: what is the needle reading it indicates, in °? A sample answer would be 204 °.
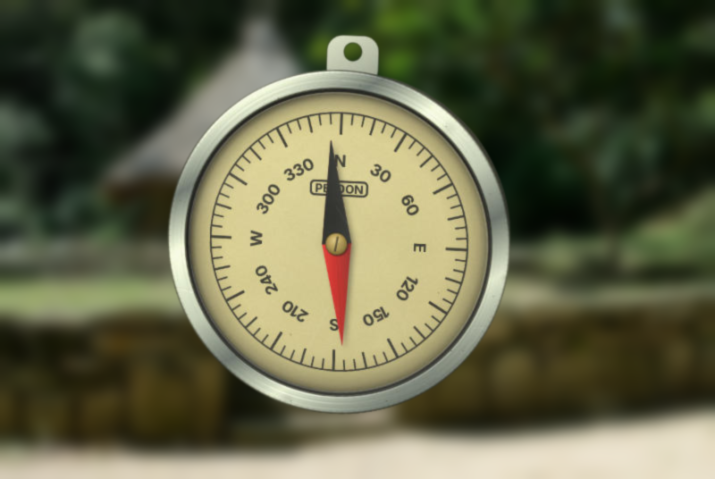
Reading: 175 °
